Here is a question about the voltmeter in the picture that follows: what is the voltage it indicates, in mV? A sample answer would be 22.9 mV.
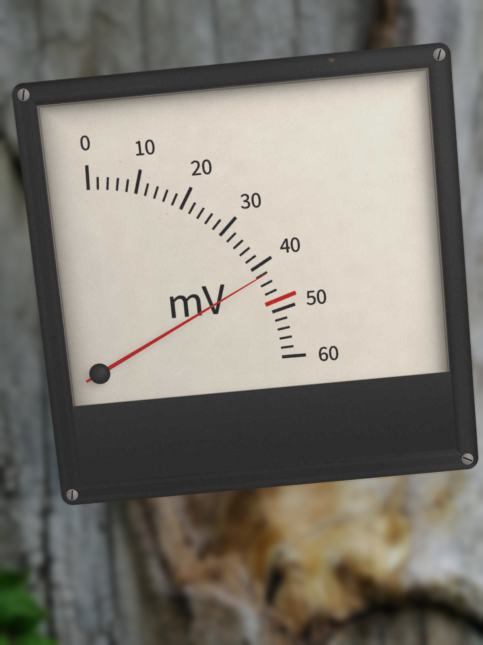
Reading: 42 mV
